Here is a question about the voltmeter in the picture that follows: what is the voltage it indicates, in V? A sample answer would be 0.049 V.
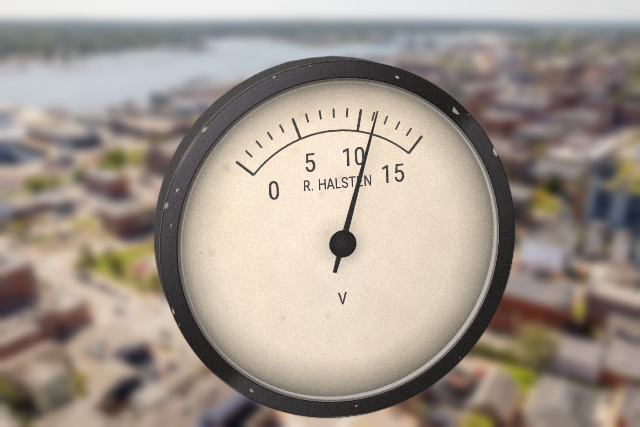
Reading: 11 V
